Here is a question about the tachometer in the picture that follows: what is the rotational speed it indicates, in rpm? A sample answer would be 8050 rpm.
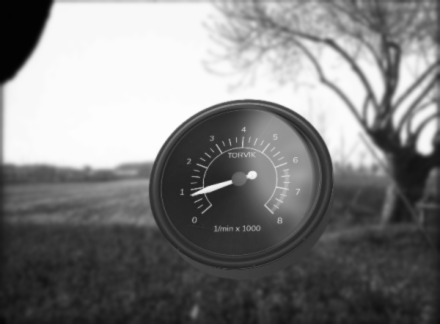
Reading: 750 rpm
